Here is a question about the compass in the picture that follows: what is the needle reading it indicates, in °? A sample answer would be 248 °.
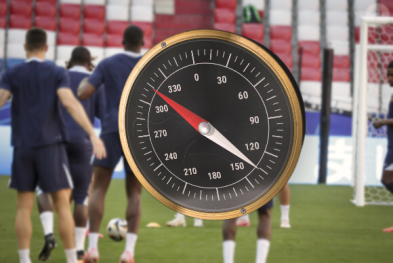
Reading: 315 °
